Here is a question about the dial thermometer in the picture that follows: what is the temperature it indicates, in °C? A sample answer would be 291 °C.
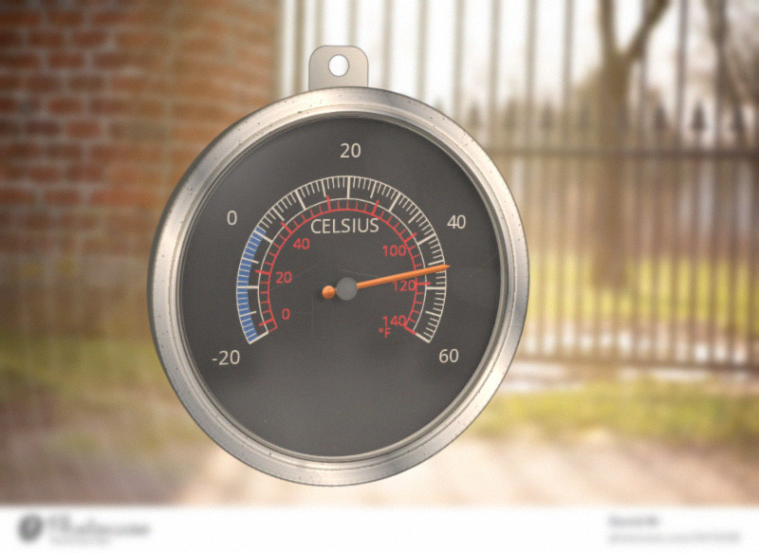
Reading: 46 °C
